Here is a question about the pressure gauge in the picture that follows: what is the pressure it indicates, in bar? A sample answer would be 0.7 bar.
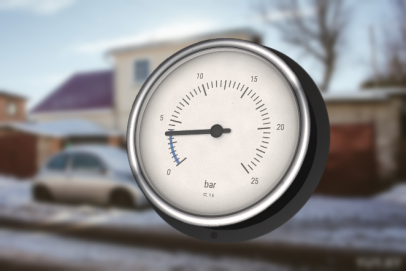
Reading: 3.5 bar
